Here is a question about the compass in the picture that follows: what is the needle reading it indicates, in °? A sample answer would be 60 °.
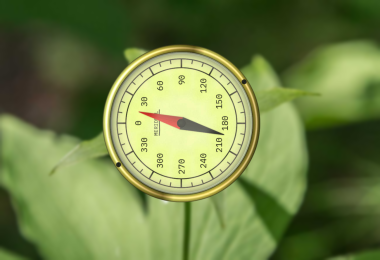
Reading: 15 °
